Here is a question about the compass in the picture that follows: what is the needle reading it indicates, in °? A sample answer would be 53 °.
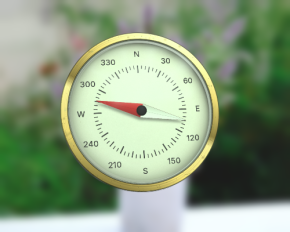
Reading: 285 °
